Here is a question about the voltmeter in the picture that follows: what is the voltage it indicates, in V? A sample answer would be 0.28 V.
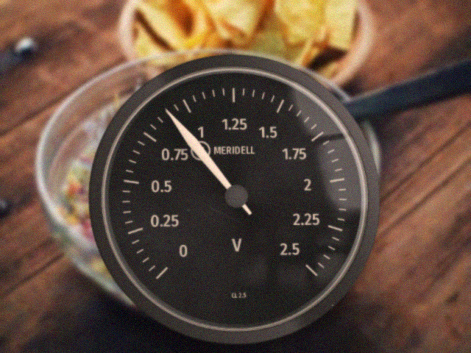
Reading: 0.9 V
